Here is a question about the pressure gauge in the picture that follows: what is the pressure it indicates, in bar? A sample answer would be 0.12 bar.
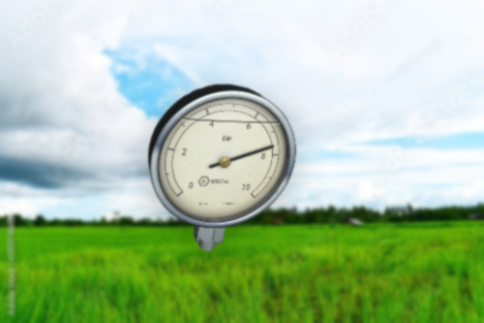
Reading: 7.5 bar
